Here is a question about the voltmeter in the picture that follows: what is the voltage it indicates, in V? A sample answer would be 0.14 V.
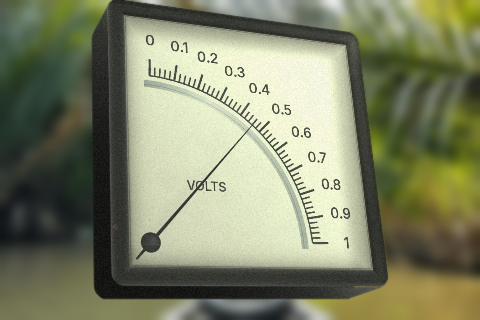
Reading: 0.46 V
